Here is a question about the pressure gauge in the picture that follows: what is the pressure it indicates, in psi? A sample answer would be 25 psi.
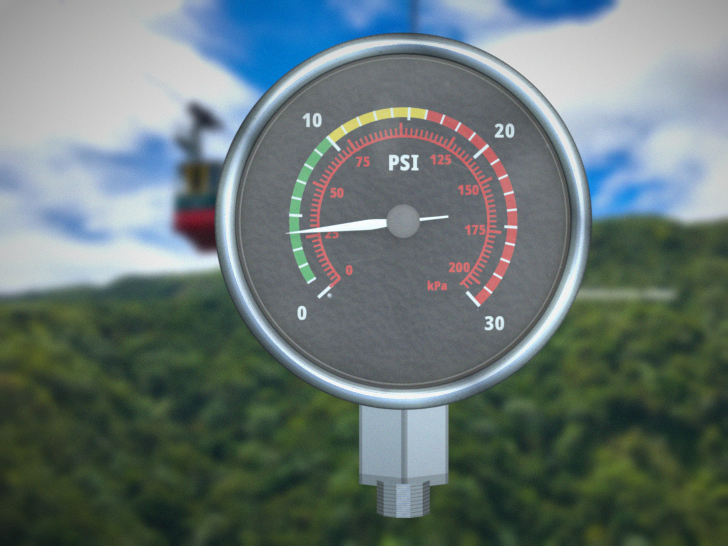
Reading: 4 psi
